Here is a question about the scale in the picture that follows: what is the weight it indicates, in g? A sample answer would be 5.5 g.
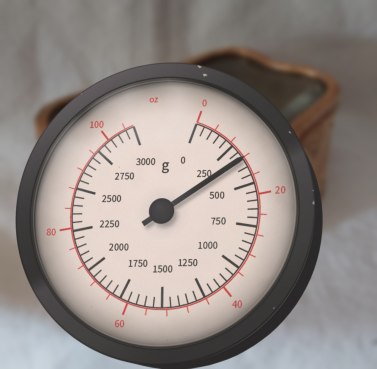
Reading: 350 g
